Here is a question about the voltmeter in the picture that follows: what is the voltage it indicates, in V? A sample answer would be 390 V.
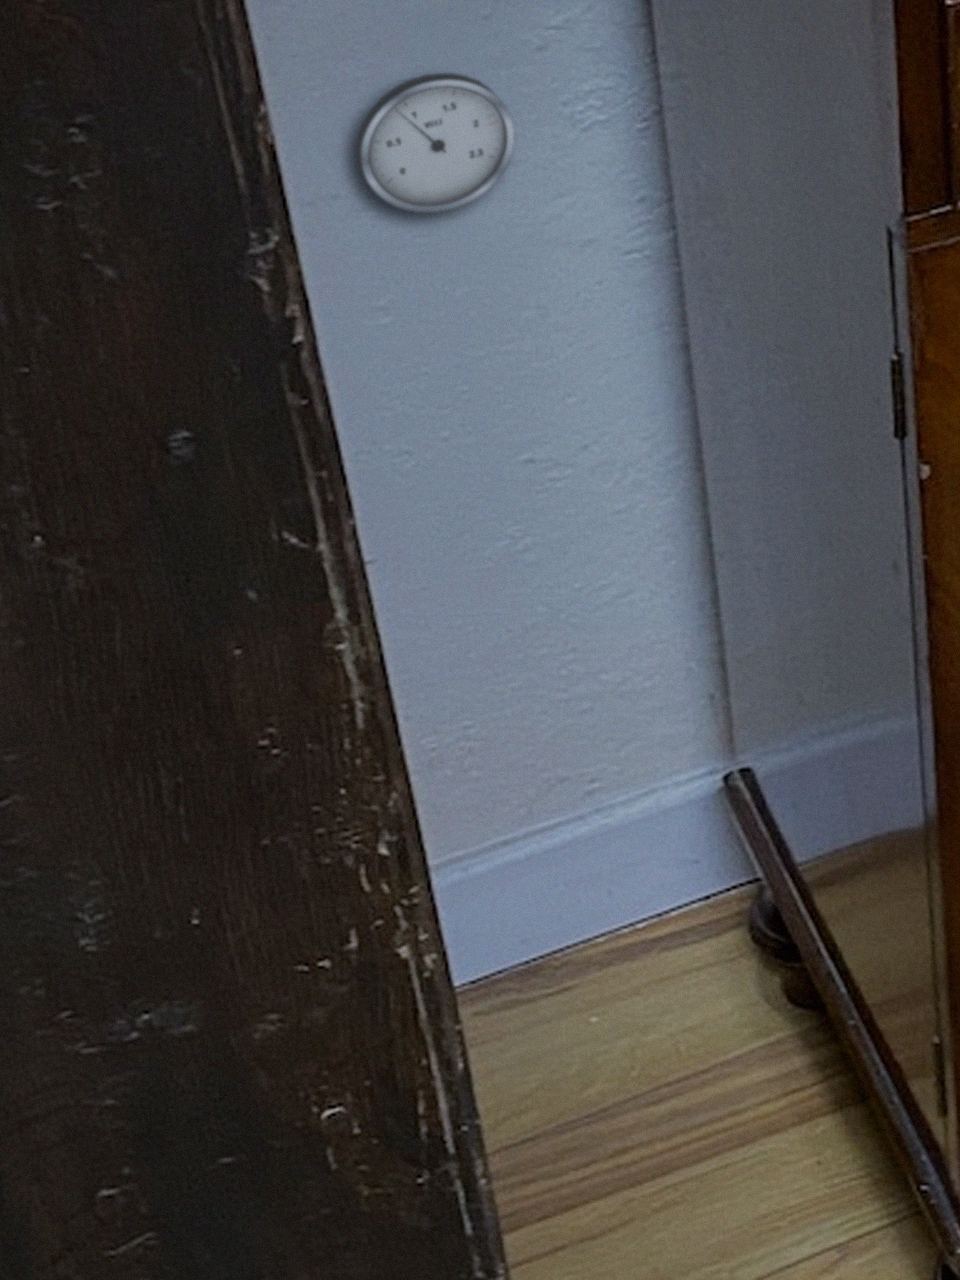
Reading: 0.9 V
